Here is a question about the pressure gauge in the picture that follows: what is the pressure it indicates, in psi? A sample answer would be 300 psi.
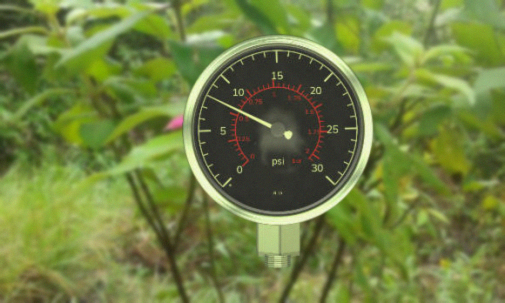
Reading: 8 psi
